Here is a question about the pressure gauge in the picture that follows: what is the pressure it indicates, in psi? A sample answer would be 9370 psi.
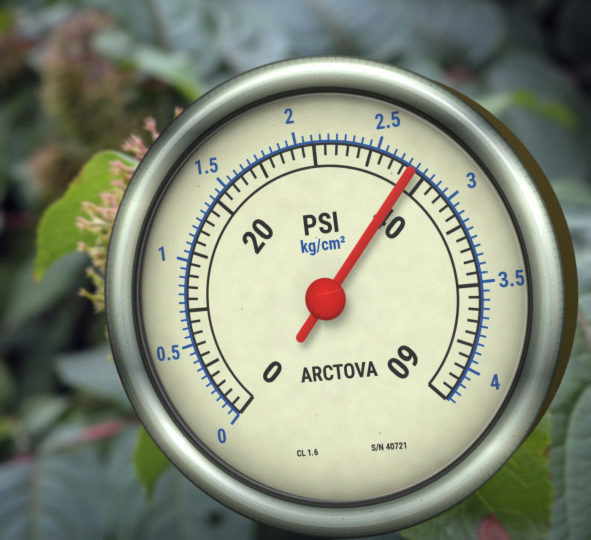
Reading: 39 psi
